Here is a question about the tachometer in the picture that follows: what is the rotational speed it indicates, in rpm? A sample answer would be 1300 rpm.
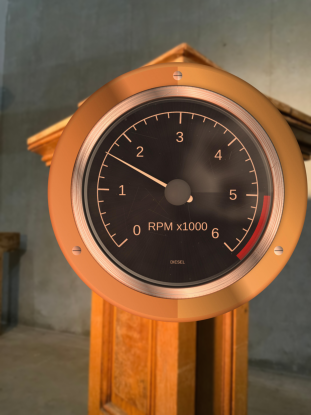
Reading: 1600 rpm
